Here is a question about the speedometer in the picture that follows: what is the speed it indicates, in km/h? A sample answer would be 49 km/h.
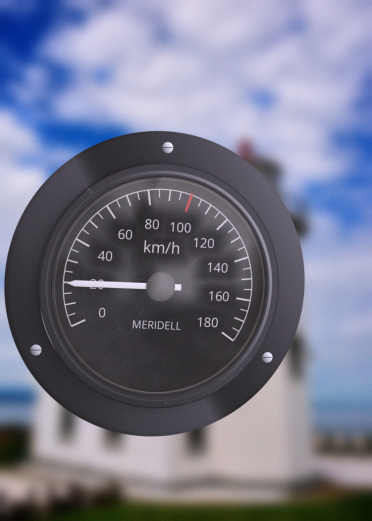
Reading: 20 km/h
